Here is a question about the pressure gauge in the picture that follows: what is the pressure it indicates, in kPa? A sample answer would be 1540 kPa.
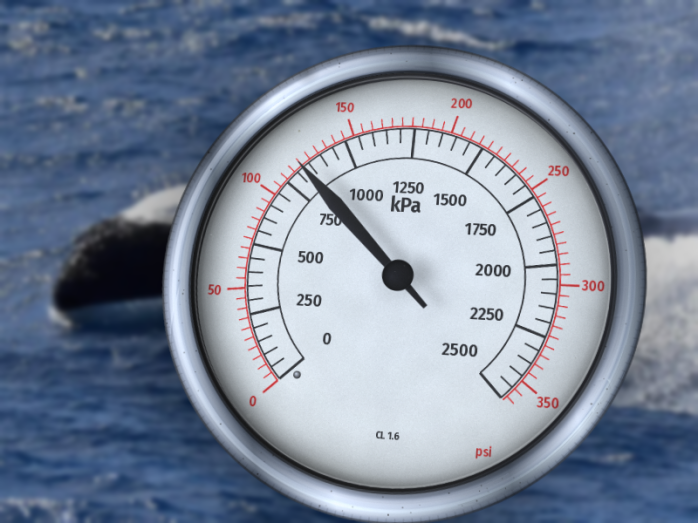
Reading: 825 kPa
